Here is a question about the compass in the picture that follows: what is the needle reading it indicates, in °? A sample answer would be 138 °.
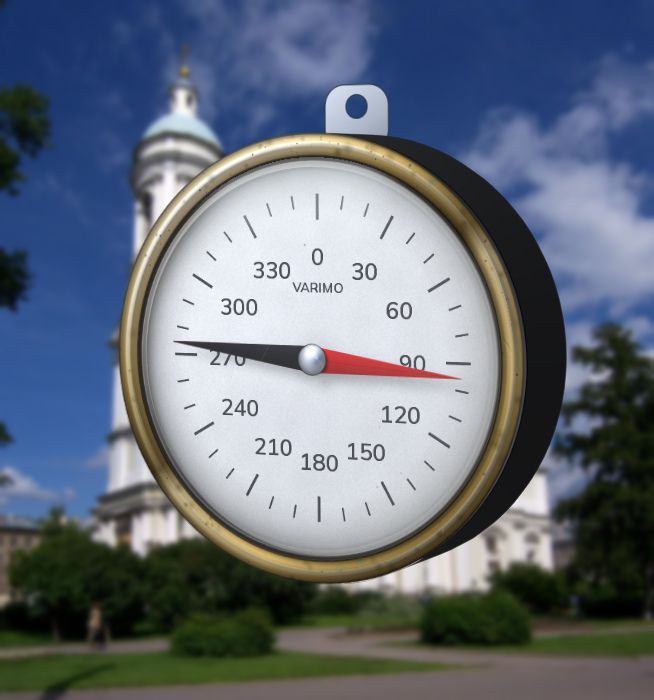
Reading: 95 °
